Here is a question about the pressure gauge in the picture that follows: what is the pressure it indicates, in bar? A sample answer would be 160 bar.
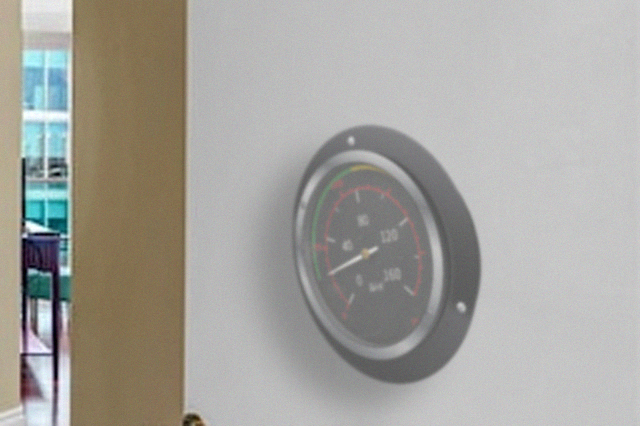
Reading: 20 bar
